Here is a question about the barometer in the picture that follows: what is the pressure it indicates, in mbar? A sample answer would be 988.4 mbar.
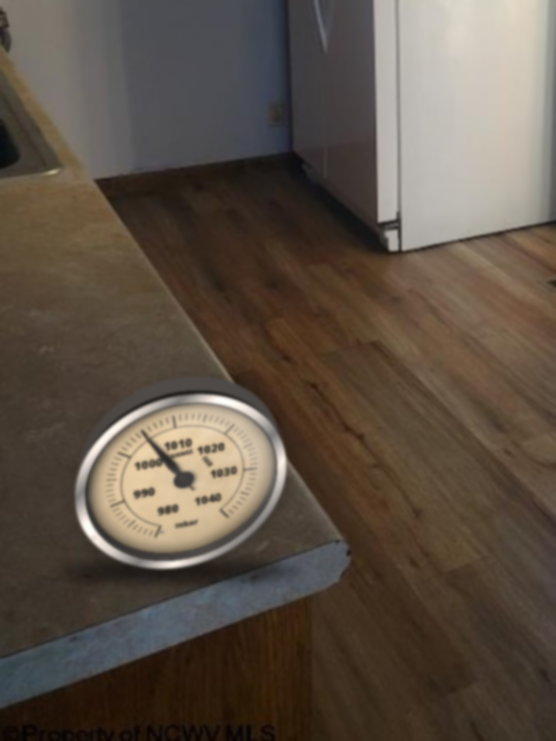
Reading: 1005 mbar
